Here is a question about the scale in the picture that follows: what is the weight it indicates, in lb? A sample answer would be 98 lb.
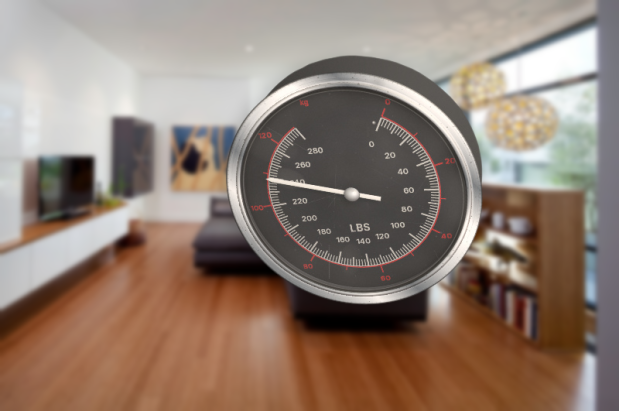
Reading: 240 lb
